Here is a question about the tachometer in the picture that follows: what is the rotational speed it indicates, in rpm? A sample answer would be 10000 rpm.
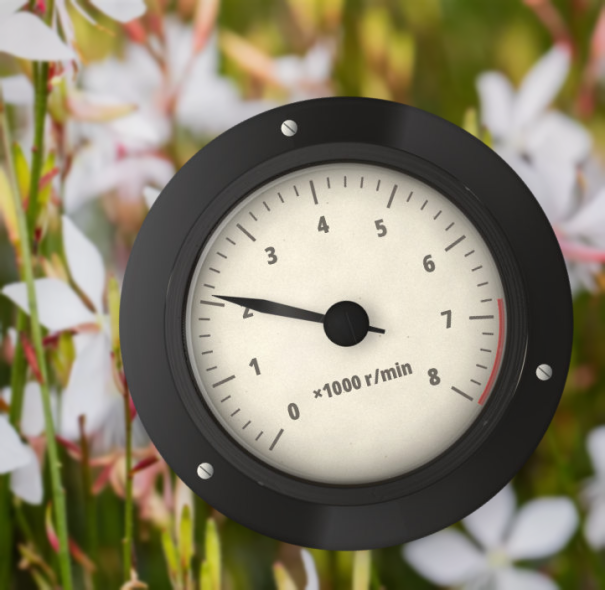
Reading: 2100 rpm
